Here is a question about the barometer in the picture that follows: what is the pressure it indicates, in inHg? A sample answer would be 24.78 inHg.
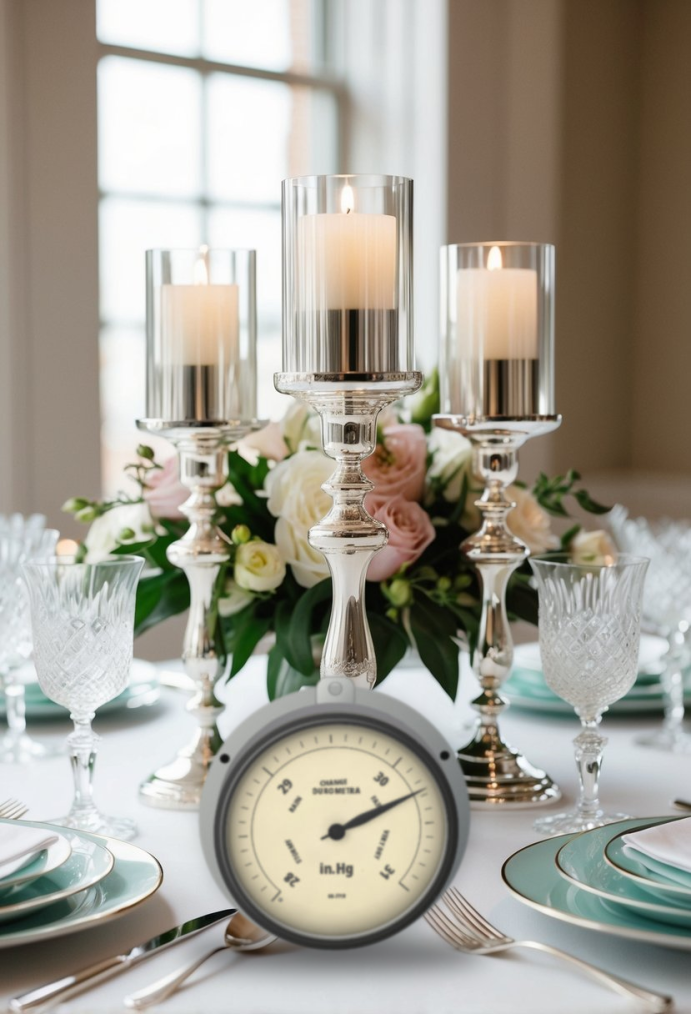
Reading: 30.25 inHg
